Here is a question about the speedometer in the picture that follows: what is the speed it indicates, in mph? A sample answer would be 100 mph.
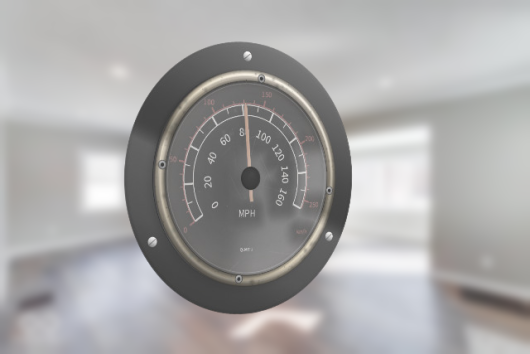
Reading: 80 mph
